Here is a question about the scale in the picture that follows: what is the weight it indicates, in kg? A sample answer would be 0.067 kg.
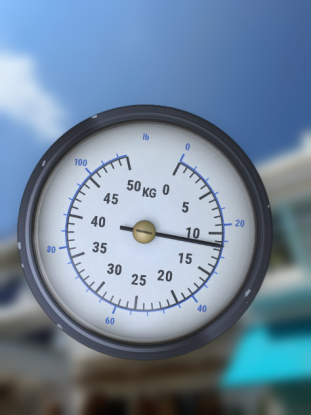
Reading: 11.5 kg
